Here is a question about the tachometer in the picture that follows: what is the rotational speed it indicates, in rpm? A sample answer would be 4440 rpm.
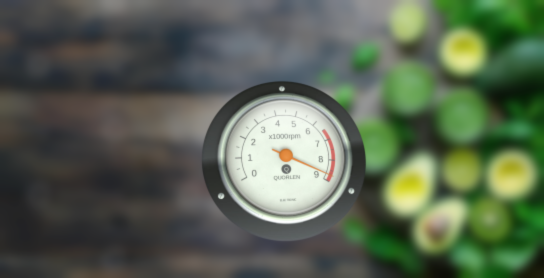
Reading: 8750 rpm
